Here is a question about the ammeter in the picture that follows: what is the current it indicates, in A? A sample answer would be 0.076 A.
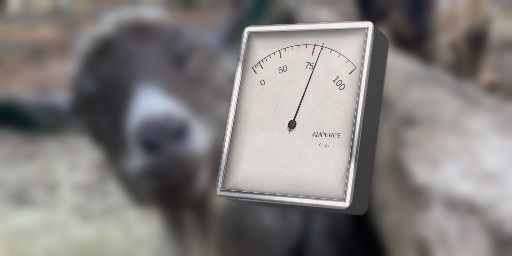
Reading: 80 A
